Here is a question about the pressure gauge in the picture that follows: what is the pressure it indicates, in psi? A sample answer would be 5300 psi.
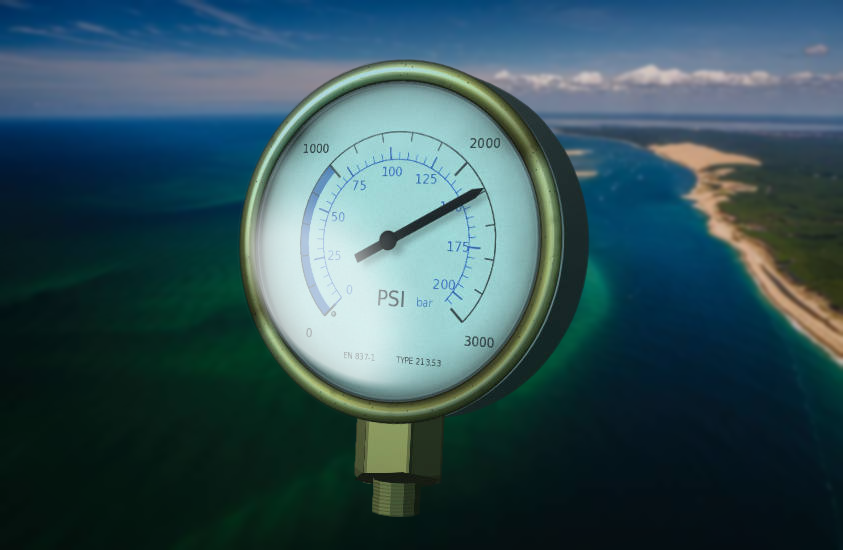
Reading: 2200 psi
